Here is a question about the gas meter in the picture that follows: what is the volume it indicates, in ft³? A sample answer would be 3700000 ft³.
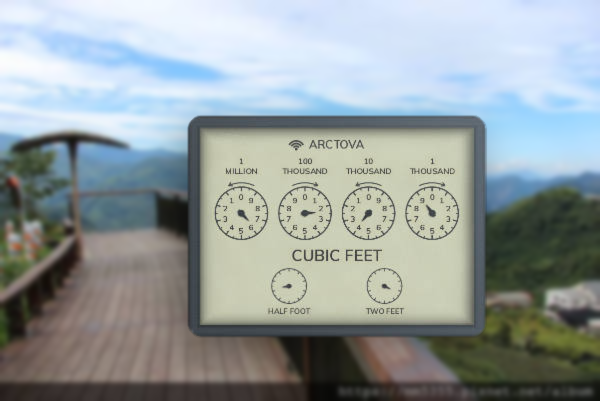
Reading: 623900 ft³
